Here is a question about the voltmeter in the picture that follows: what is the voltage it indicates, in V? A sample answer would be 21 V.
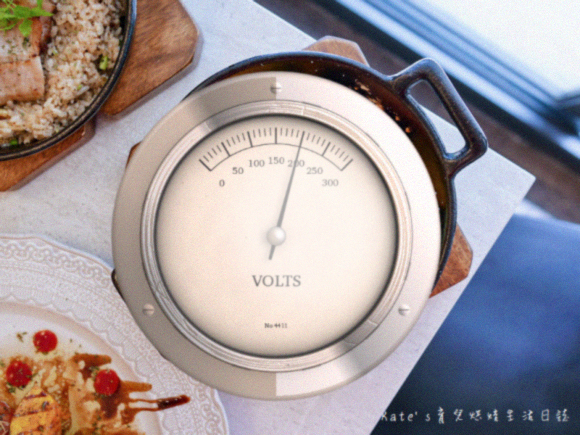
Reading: 200 V
